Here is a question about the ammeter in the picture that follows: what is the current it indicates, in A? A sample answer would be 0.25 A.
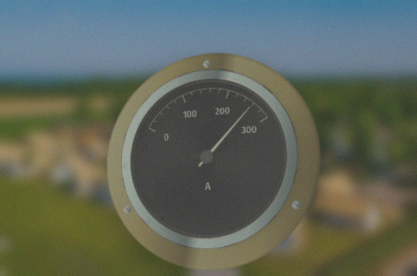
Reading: 260 A
